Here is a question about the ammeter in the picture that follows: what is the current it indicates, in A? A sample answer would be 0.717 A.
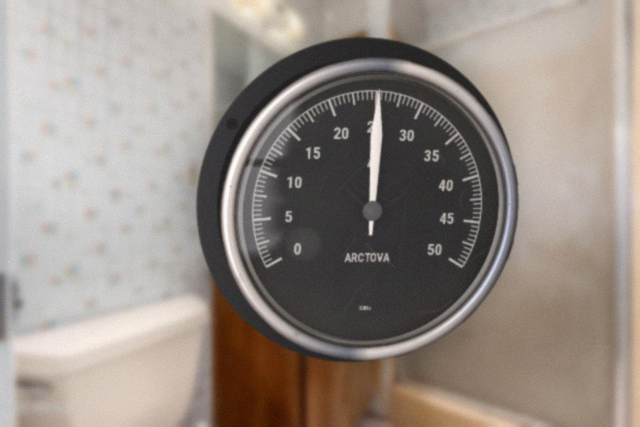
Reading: 25 A
